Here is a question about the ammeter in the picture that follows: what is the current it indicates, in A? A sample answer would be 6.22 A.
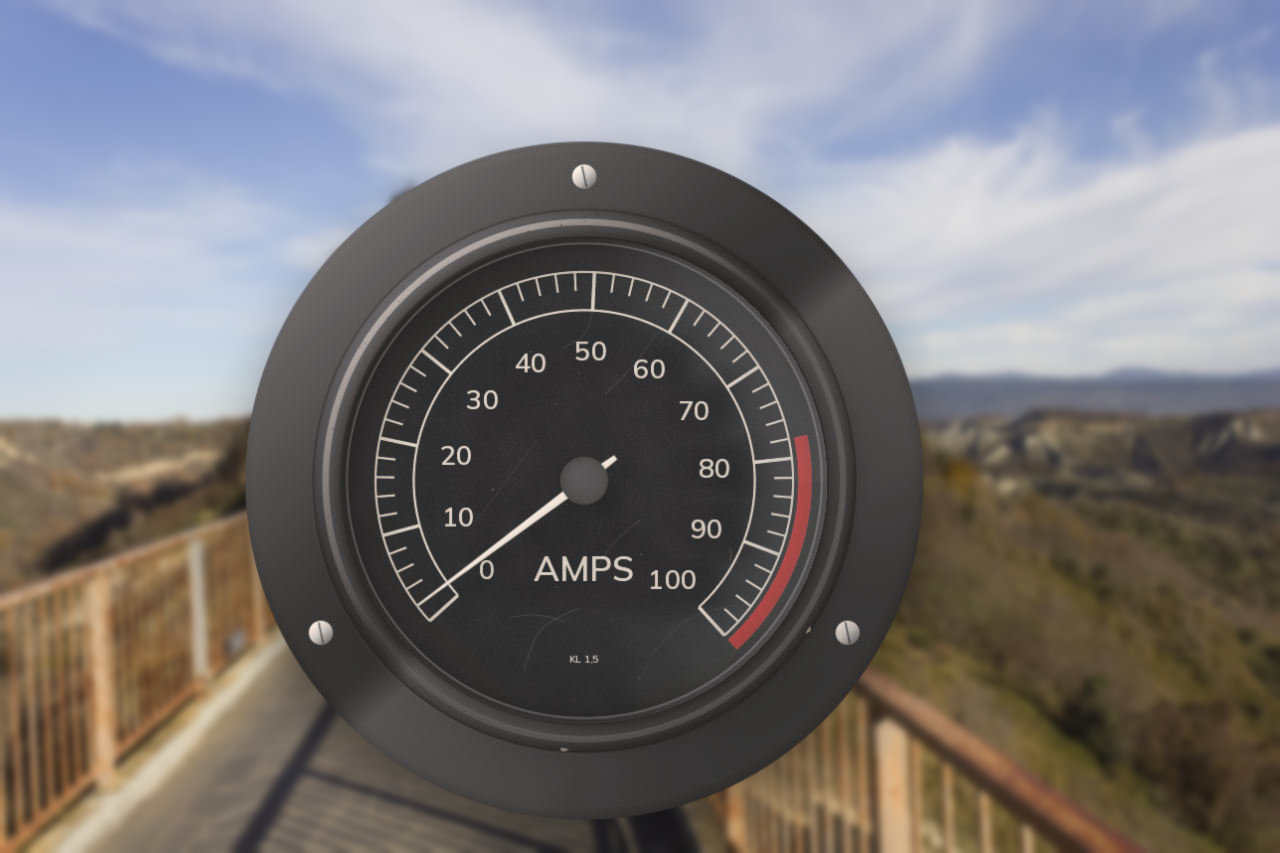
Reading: 2 A
